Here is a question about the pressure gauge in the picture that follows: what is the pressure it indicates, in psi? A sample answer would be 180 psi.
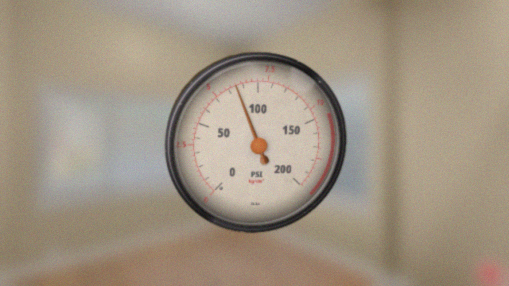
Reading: 85 psi
